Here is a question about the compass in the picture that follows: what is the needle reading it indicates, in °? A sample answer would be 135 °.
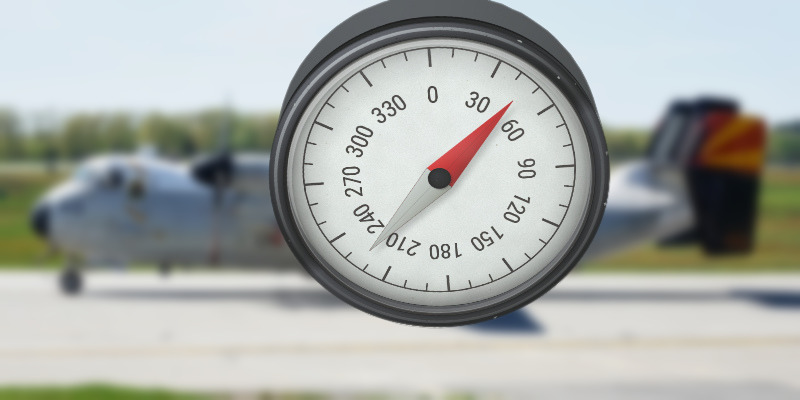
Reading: 45 °
